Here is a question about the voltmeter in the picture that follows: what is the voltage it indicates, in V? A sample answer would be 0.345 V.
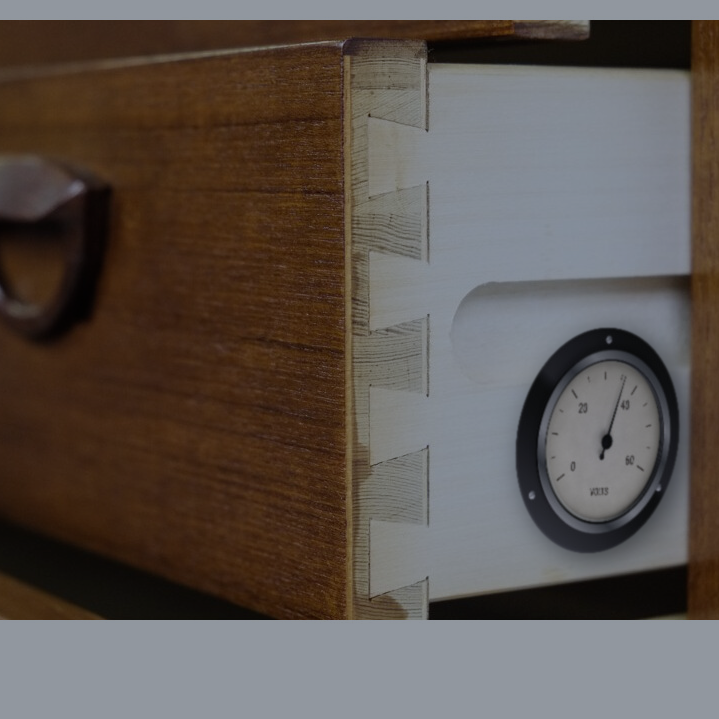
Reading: 35 V
